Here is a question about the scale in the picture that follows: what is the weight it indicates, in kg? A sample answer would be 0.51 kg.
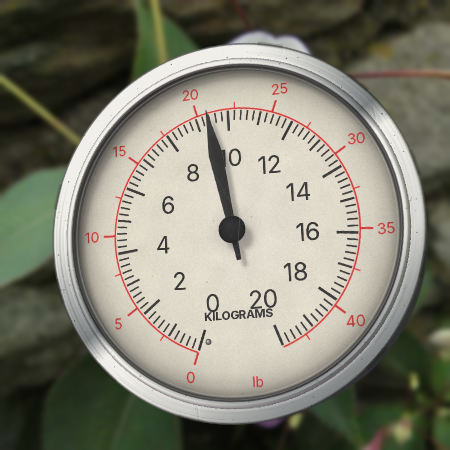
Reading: 9.4 kg
